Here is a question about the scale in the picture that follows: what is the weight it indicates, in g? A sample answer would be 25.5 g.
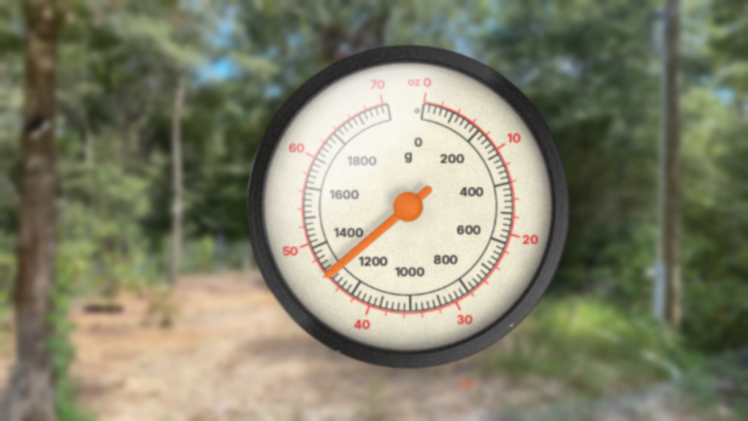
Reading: 1300 g
